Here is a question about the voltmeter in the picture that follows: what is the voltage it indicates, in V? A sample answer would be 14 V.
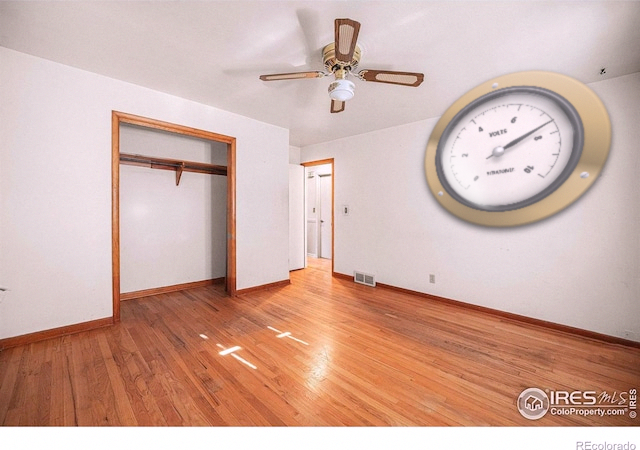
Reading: 7.5 V
